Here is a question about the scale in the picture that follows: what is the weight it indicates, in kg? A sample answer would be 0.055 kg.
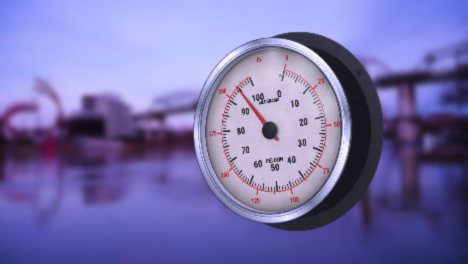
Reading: 95 kg
